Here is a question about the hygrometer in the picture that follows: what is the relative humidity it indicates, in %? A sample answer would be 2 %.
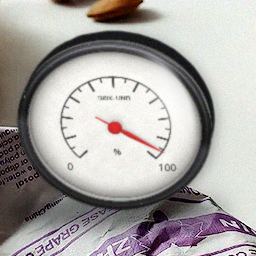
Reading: 95 %
